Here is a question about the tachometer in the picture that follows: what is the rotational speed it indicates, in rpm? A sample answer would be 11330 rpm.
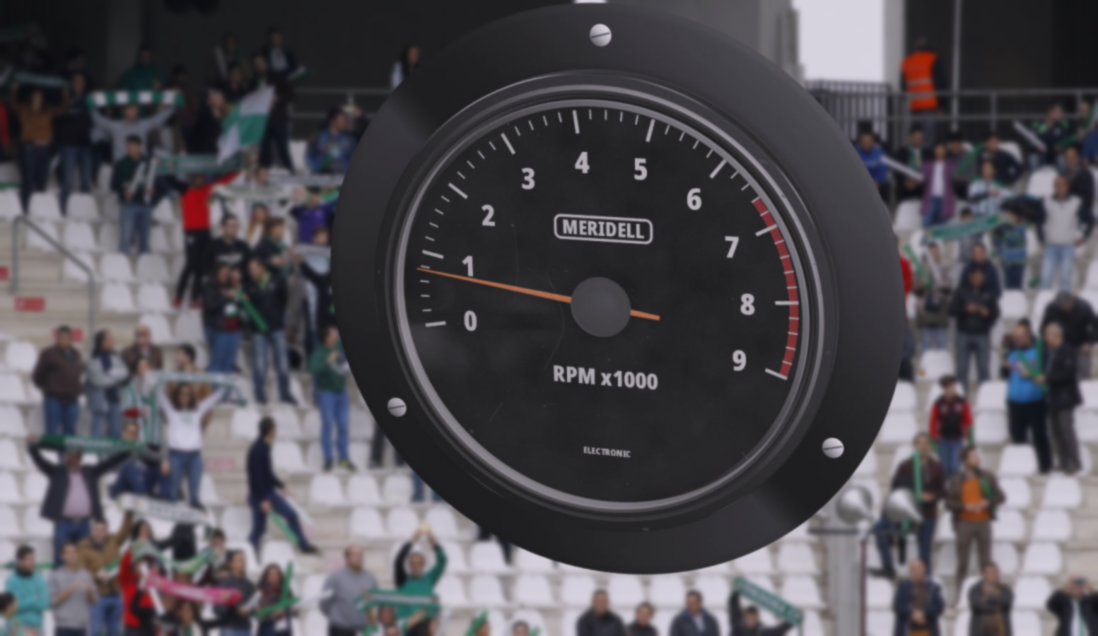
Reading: 800 rpm
